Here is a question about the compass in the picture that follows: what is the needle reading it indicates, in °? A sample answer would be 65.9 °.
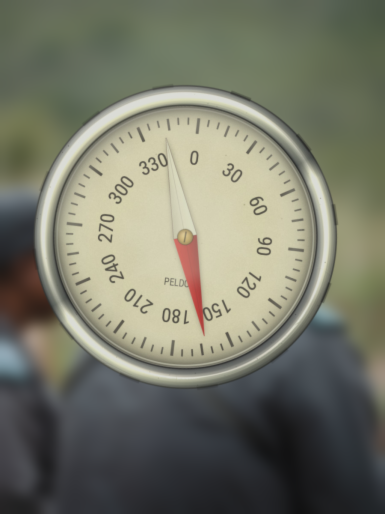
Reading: 162.5 °
